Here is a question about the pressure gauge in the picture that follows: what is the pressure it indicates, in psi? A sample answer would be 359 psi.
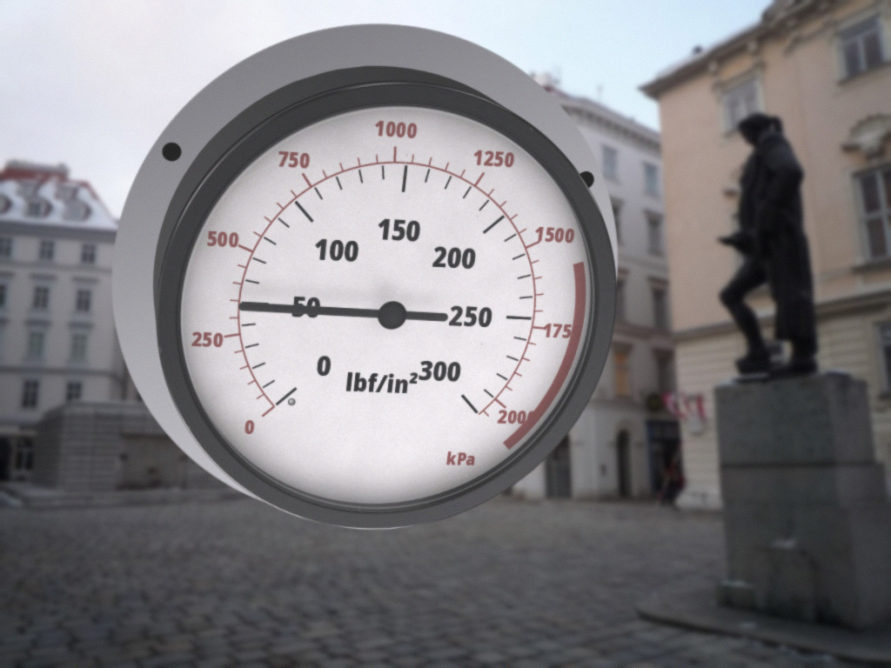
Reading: 50 psi
